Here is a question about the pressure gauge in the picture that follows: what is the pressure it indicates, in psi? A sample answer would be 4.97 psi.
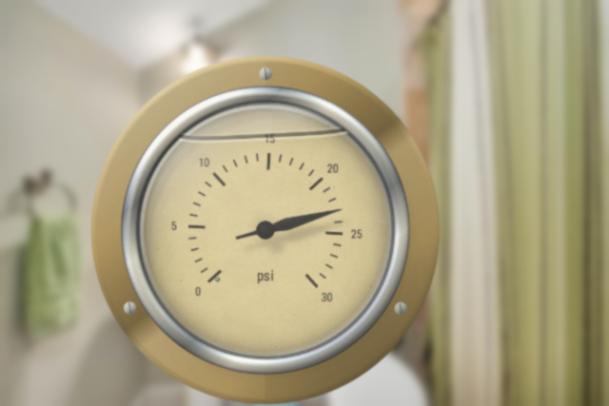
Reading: 23 psi
